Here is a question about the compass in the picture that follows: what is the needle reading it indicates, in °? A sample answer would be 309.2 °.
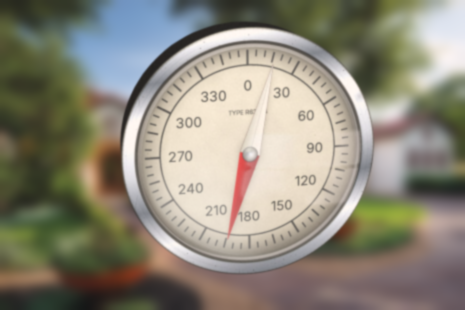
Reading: 195 °
